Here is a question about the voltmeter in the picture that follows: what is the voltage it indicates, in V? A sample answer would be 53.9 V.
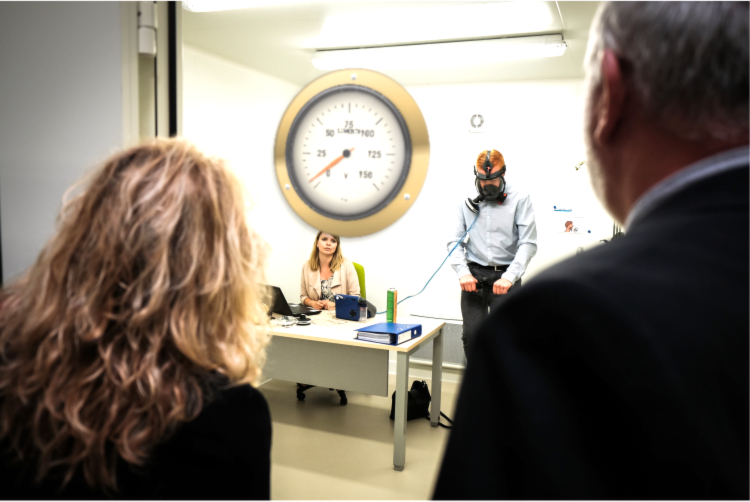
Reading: 5 V
